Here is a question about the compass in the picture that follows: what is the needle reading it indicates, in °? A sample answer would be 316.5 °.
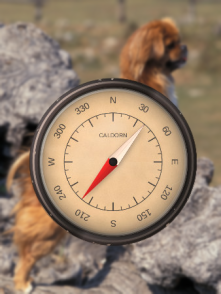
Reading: 220 °
